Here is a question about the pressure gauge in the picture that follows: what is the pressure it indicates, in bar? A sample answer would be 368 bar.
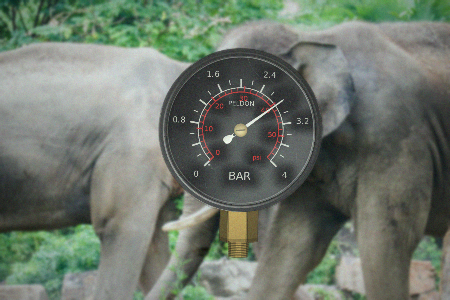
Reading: 2.8 bar
